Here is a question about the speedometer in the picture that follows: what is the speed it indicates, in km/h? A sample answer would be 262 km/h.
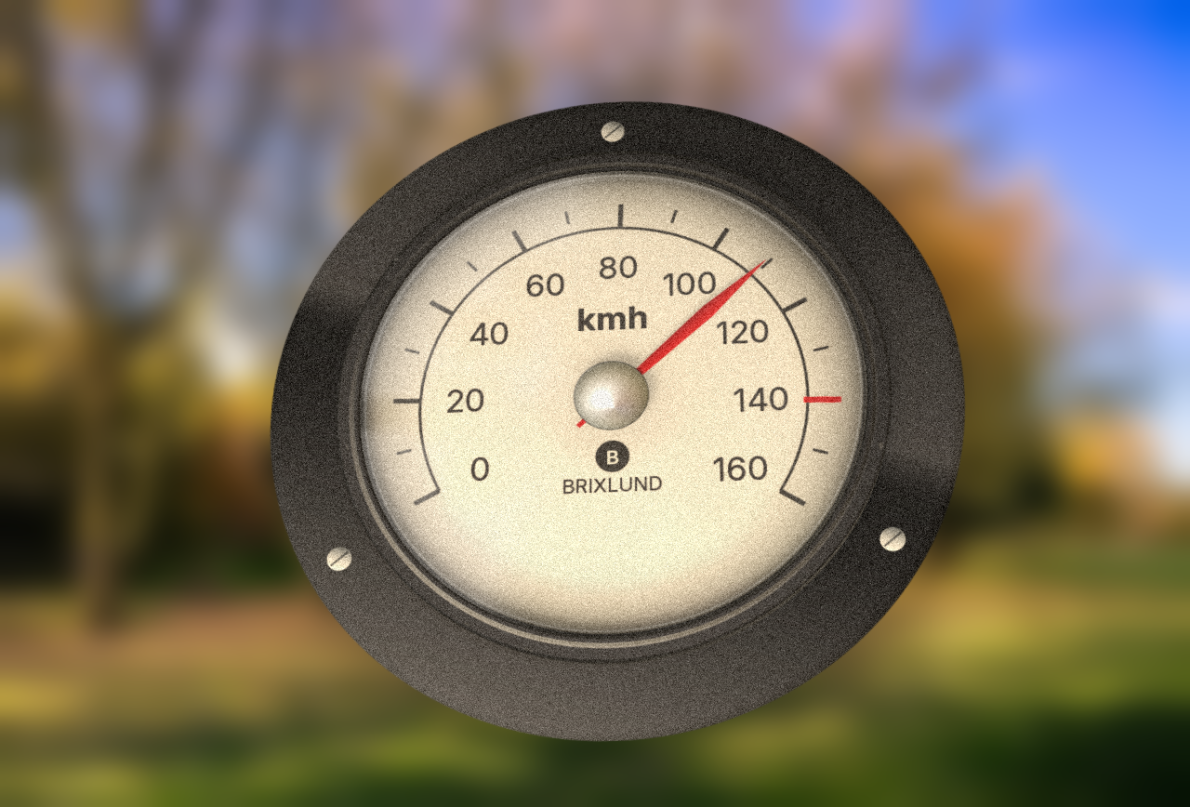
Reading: 110 km/h
